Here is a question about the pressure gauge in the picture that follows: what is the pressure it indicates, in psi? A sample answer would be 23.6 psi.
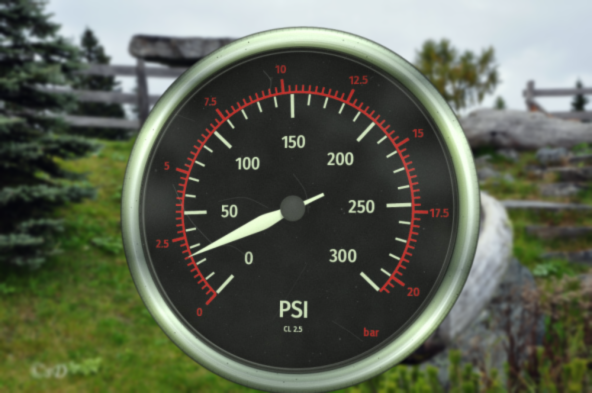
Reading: 25 psi
